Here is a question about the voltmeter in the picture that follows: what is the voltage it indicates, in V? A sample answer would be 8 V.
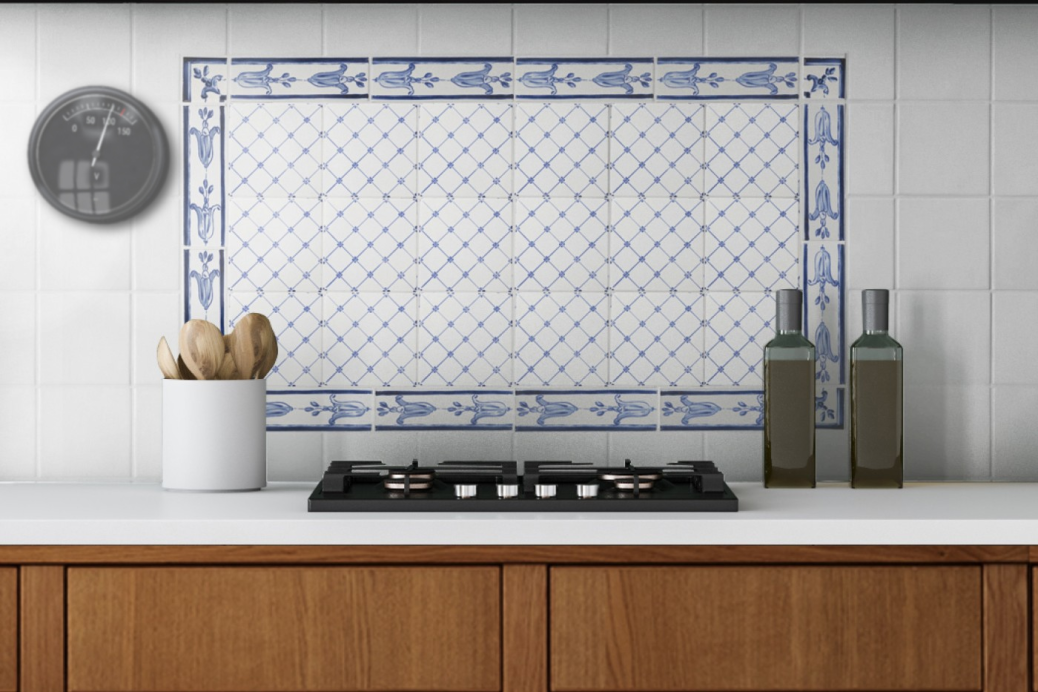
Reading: 100 V
